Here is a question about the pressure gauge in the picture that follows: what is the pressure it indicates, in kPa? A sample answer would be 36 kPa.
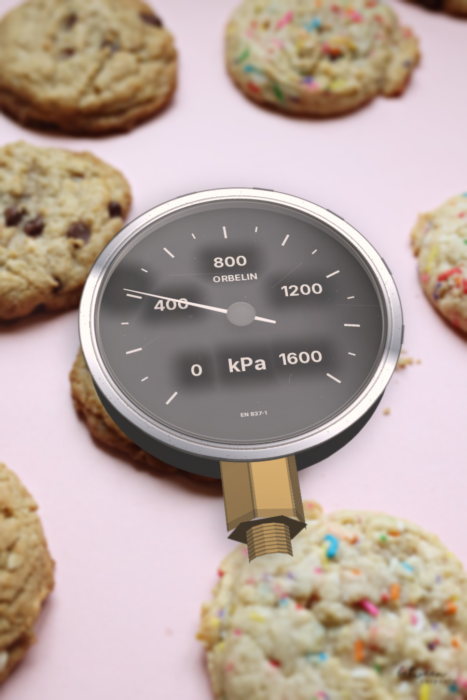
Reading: 400 kPa
